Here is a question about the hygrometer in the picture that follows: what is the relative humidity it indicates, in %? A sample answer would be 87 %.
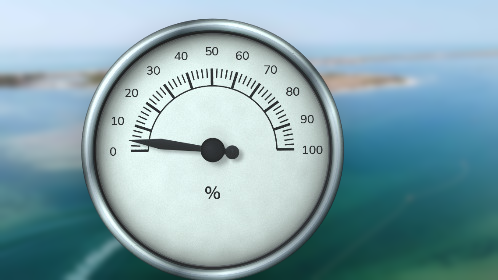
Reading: 4 %
